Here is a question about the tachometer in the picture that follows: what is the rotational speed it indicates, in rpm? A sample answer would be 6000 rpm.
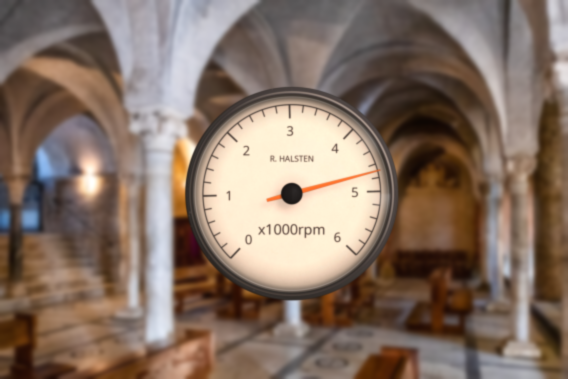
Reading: 4700 rpm
